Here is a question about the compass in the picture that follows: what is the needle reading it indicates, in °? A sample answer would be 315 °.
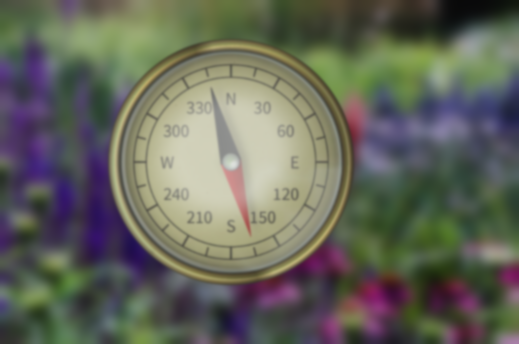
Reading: 165 °
